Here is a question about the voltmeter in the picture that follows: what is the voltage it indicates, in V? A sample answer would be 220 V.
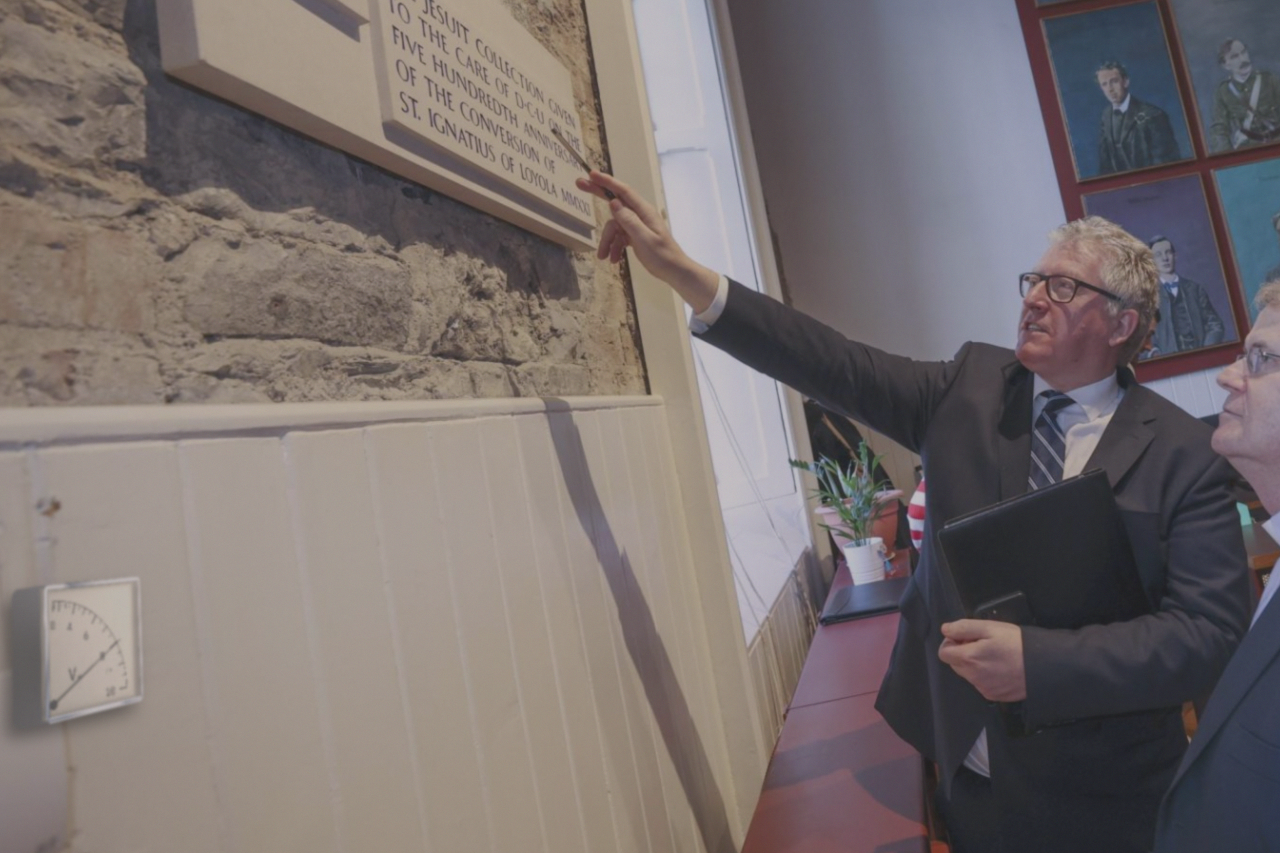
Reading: 8 V
